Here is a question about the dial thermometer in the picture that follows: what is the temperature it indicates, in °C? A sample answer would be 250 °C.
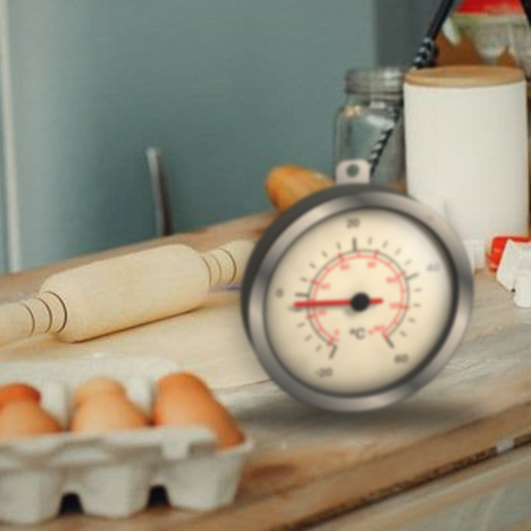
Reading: -2 °C
